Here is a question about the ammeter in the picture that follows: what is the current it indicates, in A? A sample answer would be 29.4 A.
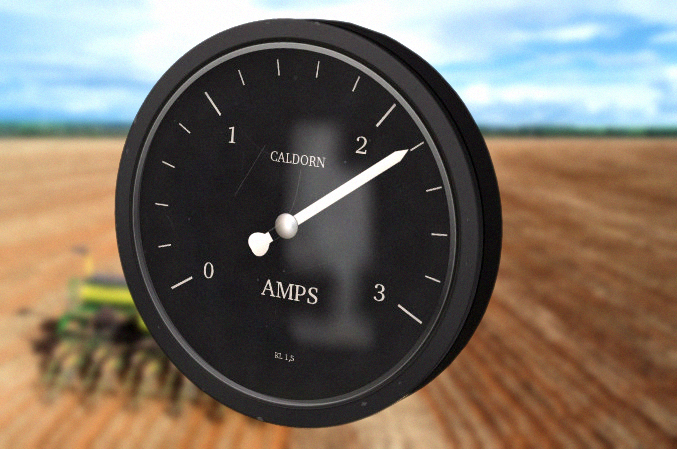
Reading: 2.2 A
